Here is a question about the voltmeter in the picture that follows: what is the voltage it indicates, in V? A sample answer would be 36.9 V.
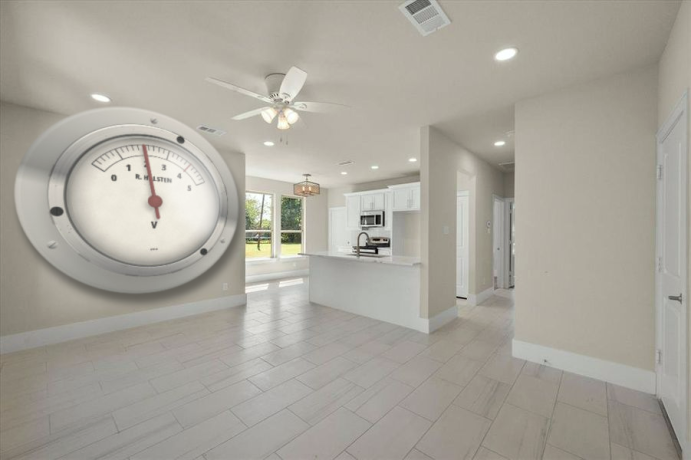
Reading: 2 V
